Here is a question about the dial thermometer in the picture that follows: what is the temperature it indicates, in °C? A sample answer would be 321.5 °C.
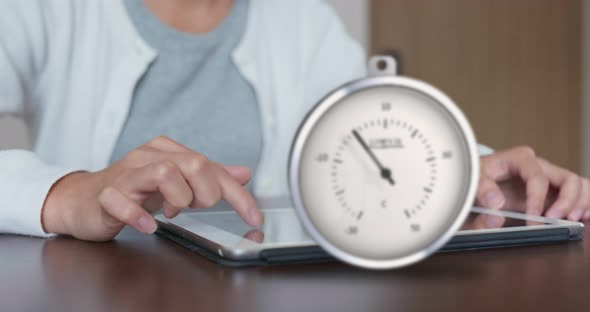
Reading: 0 °C
